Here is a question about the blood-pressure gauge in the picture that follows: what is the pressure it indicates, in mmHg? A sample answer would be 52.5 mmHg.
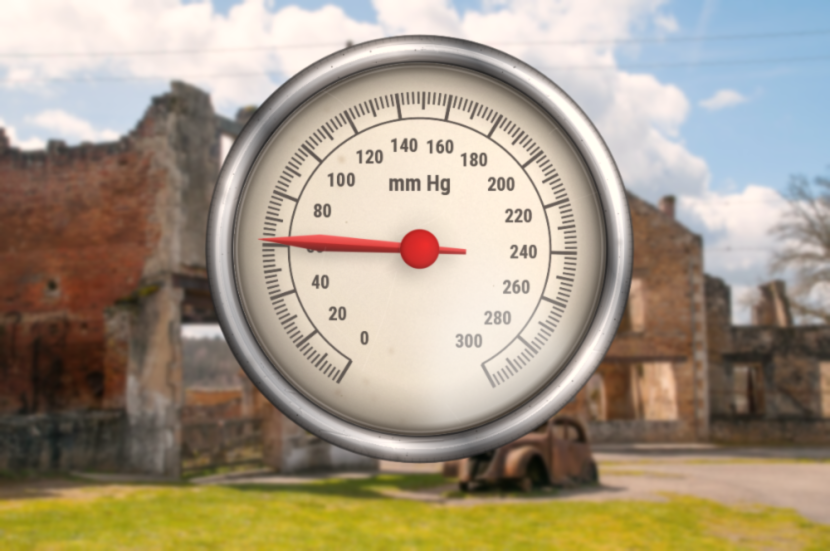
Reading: 62 mmHg
